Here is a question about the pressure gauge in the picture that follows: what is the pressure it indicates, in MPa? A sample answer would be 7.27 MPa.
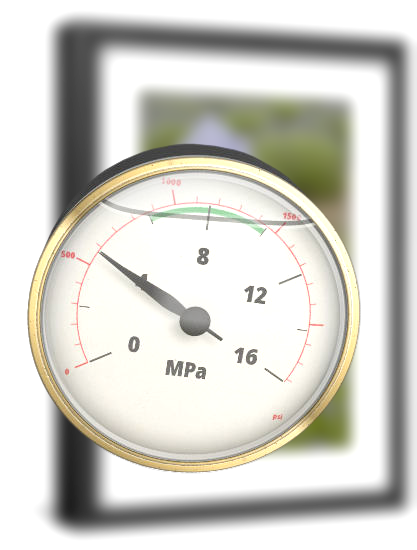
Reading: 4 MPa
